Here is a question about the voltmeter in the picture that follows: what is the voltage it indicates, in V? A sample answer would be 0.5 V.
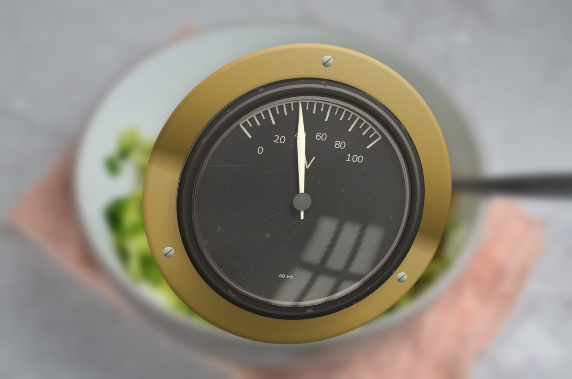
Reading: 40 V
